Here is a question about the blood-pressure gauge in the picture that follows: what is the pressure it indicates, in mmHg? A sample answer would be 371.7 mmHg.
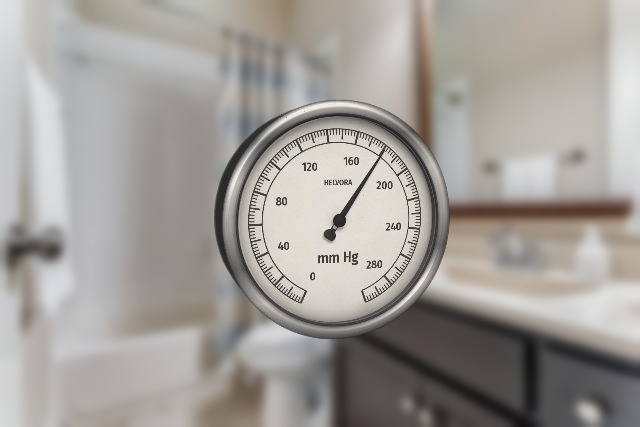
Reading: 180 mmHg
